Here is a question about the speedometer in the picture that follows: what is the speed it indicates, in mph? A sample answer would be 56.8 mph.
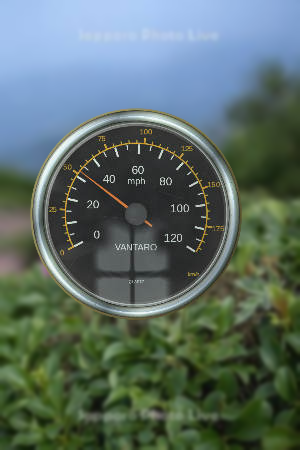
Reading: 32.5 mph
